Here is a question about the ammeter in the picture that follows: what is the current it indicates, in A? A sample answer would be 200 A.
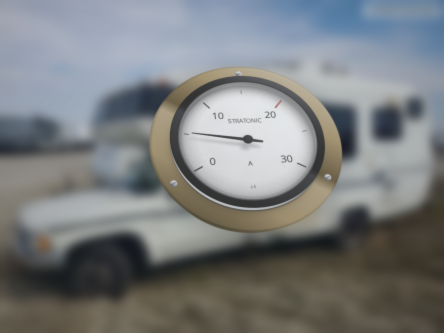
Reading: 5 A
